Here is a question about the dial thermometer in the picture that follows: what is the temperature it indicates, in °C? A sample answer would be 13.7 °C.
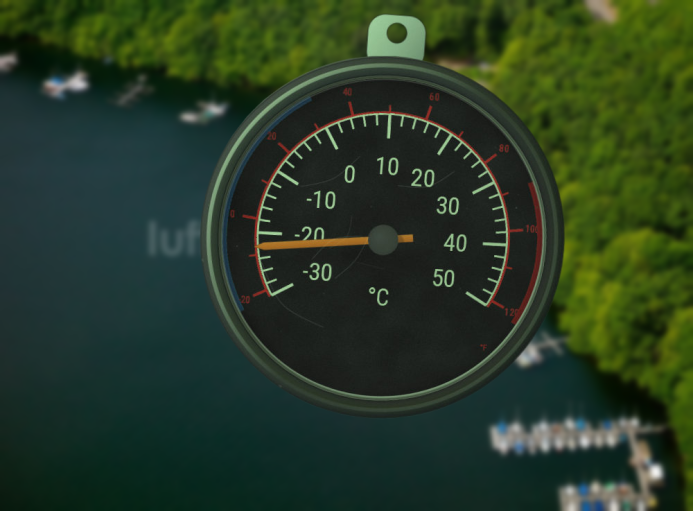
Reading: -22 °C
